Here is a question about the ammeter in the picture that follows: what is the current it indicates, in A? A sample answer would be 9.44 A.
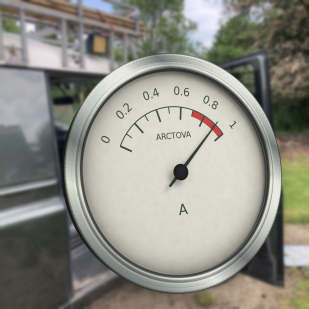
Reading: 0.9 A
